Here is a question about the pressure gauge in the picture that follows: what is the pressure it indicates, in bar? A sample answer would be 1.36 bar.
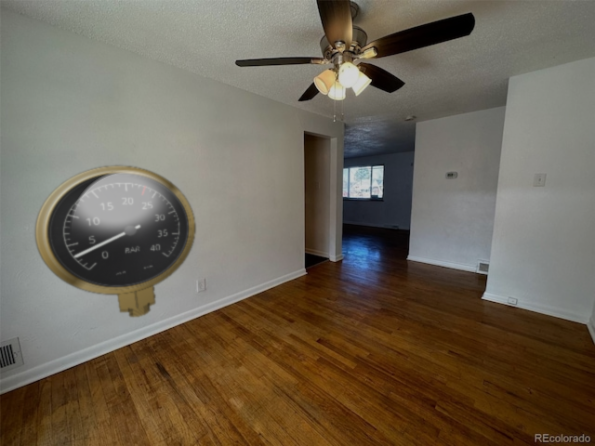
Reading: 3 bar
